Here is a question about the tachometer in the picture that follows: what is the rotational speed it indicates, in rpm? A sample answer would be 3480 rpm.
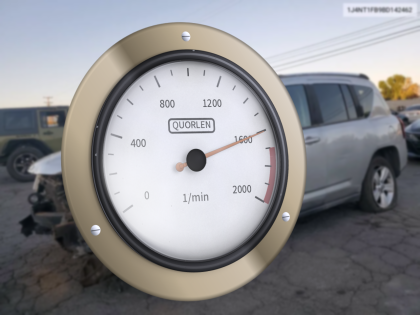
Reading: 1600 rpm
